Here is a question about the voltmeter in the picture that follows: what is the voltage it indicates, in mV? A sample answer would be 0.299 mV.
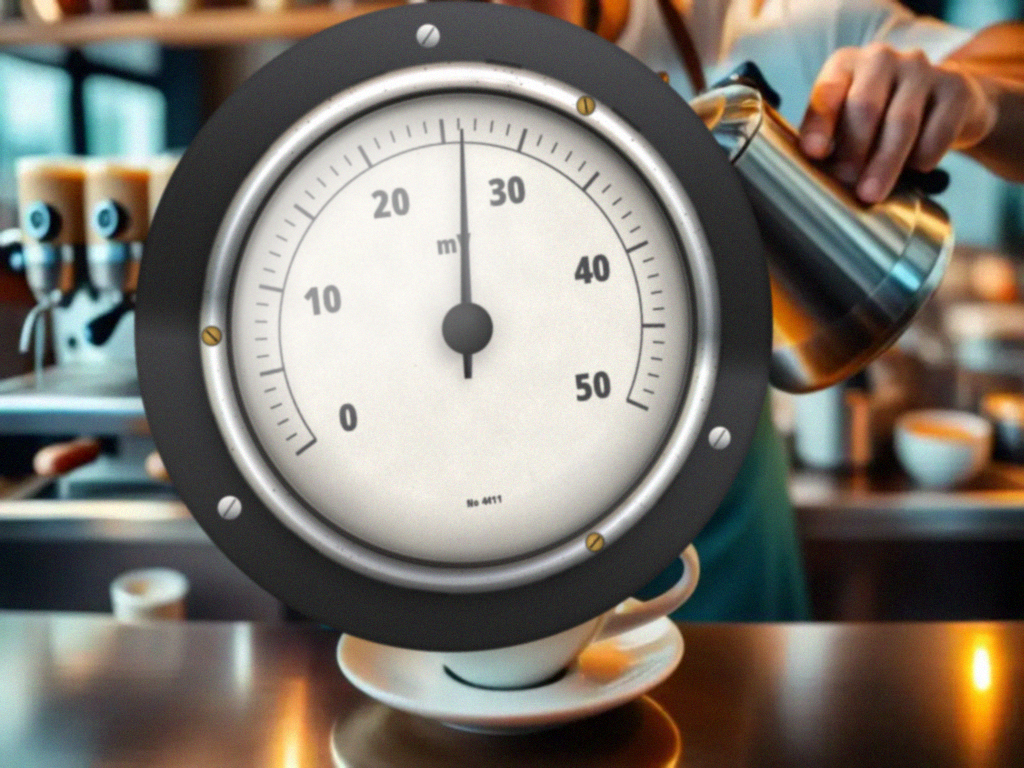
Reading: 26 mV
